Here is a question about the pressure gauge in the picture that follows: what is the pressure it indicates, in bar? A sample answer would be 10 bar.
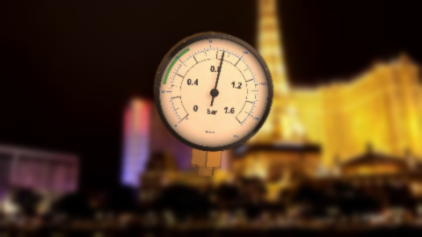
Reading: 0.85 bar
